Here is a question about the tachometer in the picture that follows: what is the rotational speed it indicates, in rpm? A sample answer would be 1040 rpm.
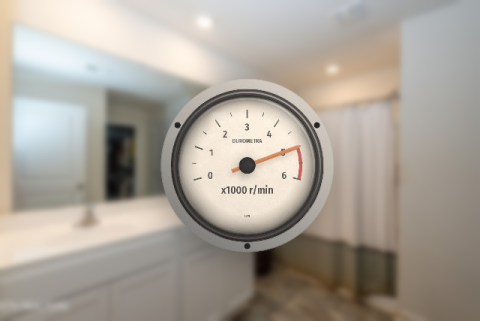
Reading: 5000 rpm
